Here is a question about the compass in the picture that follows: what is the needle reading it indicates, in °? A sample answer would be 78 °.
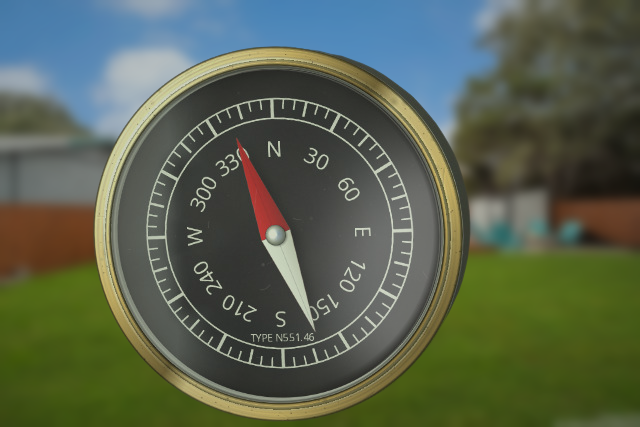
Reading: 340 °
